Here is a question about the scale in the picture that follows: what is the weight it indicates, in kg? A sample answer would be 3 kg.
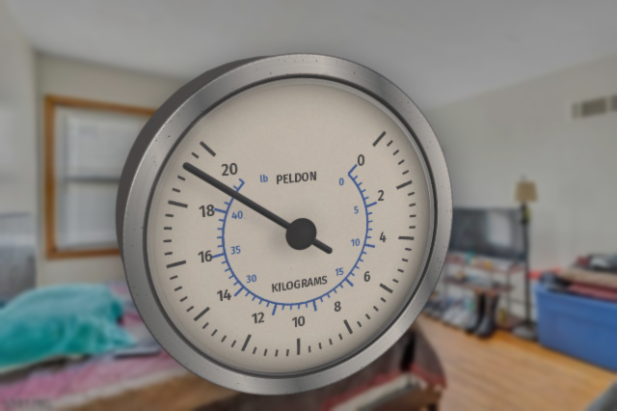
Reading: 19.2 kg
